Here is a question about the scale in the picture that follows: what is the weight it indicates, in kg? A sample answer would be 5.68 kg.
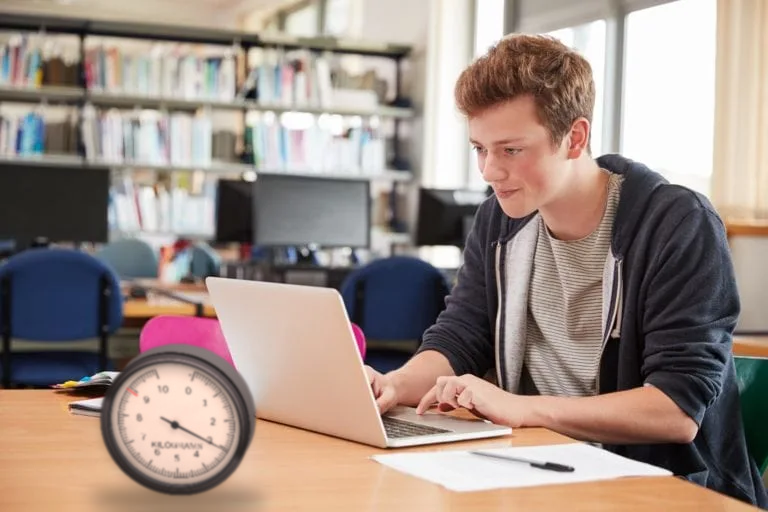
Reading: 3 kg
